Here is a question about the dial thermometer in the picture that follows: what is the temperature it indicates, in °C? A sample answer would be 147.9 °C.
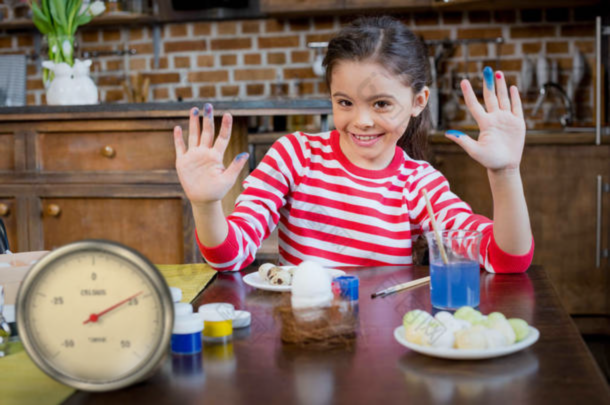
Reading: 22.5 °C
